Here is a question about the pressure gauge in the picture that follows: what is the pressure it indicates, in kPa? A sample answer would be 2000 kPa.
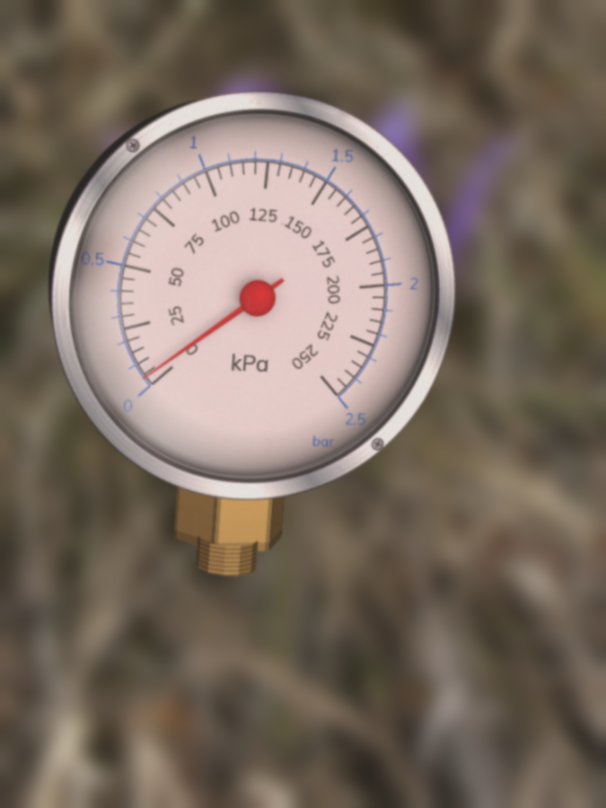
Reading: 5 kPa
